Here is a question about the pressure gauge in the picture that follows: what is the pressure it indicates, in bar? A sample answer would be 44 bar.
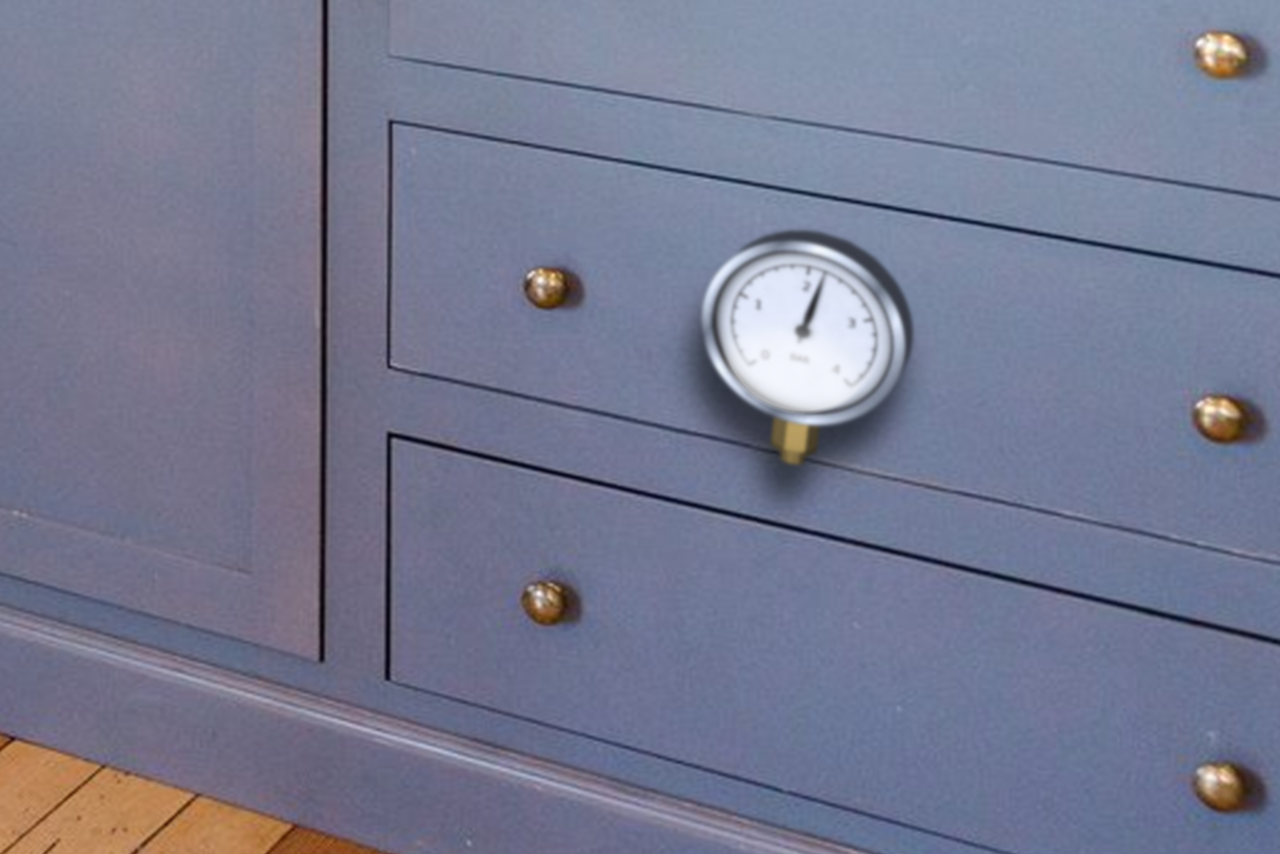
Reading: 2.2 bar
